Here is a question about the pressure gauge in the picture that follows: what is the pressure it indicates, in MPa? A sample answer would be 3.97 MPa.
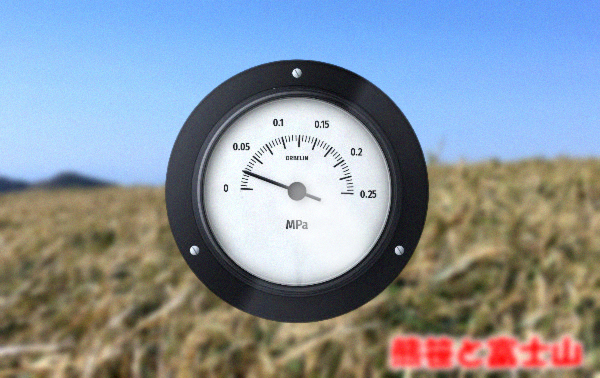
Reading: 0.025 MPa
